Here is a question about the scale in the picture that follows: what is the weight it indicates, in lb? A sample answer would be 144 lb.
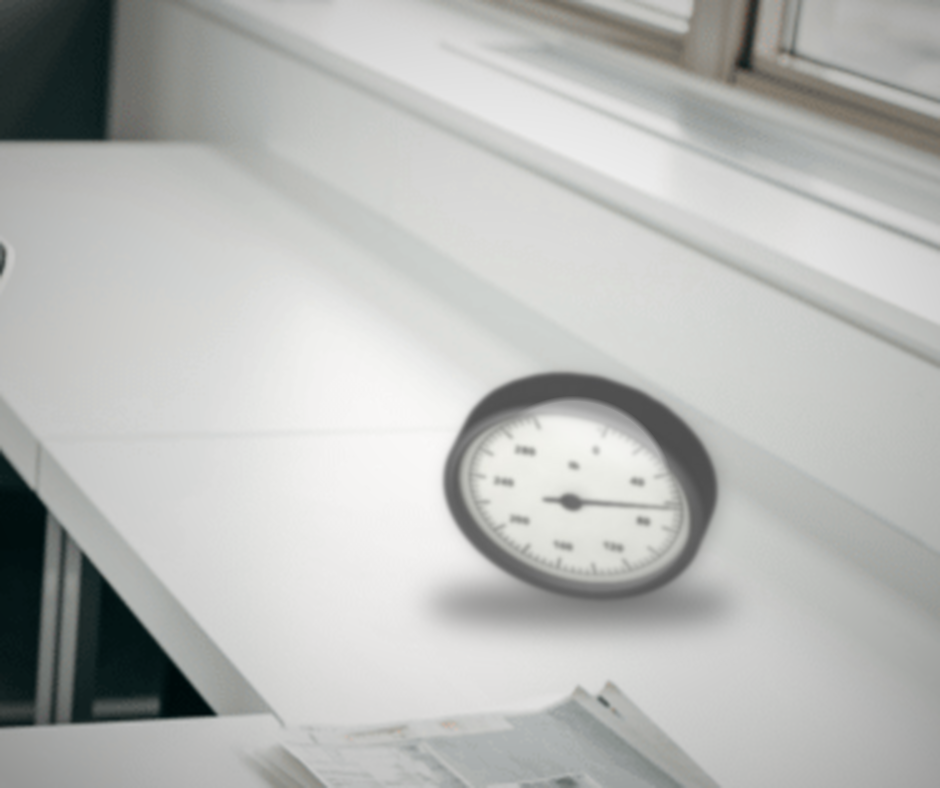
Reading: 60 lb
